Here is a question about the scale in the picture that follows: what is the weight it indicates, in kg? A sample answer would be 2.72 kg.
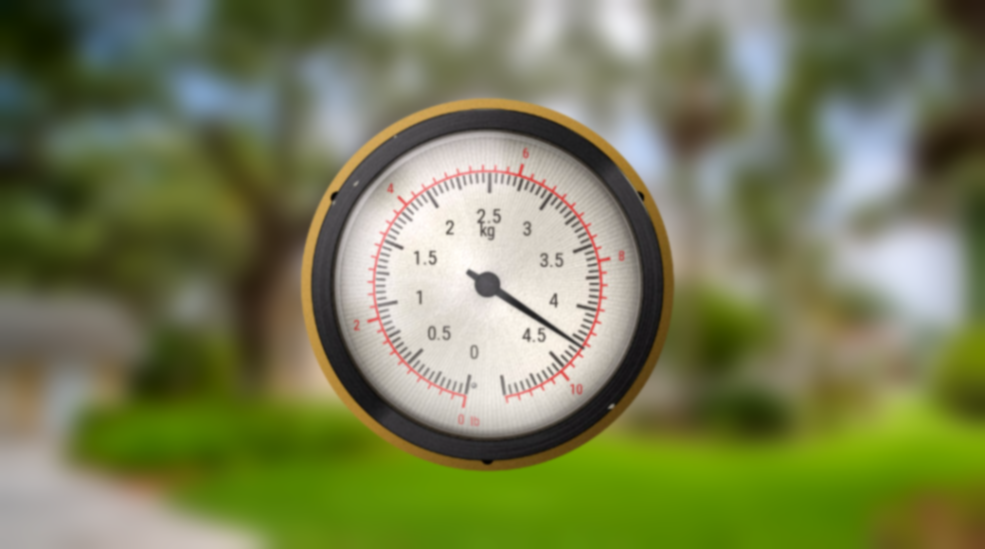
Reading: 4.3 kg
